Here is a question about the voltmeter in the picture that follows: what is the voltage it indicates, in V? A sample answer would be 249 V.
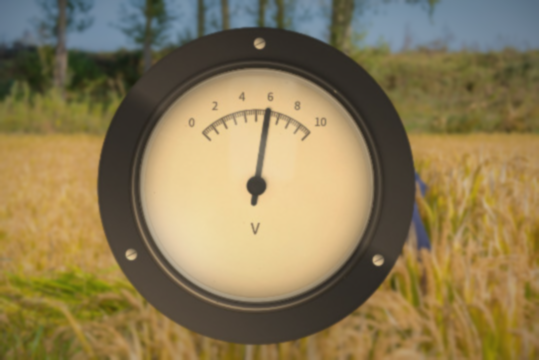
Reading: 6 V
